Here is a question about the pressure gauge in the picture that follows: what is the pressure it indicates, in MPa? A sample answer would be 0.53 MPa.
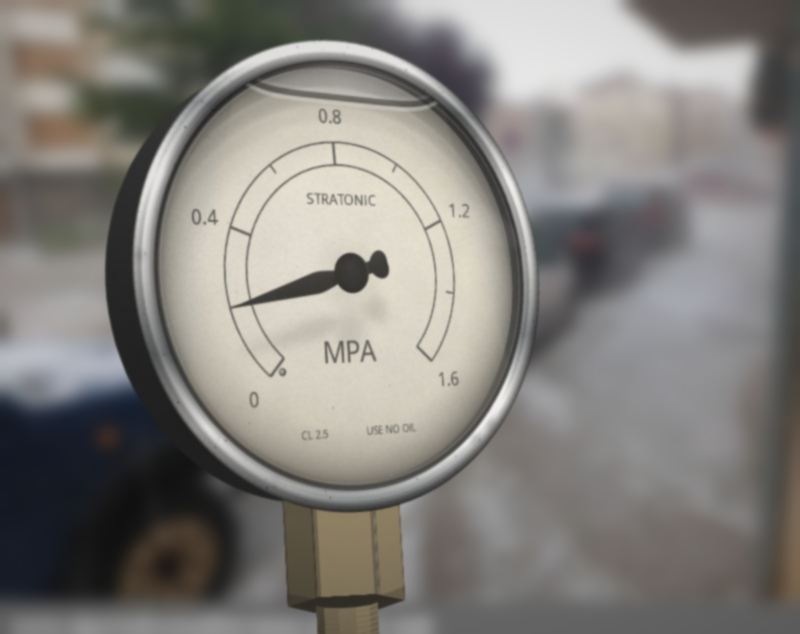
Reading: 0.2 MPa
